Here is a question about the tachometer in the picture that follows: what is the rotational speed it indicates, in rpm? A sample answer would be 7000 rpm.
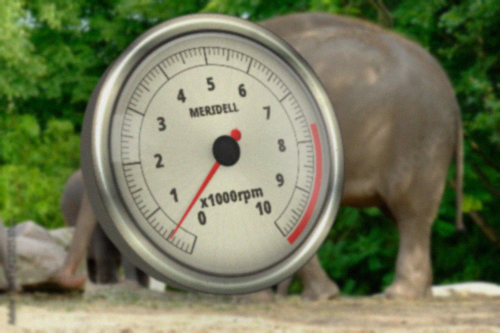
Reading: 500 rpm
